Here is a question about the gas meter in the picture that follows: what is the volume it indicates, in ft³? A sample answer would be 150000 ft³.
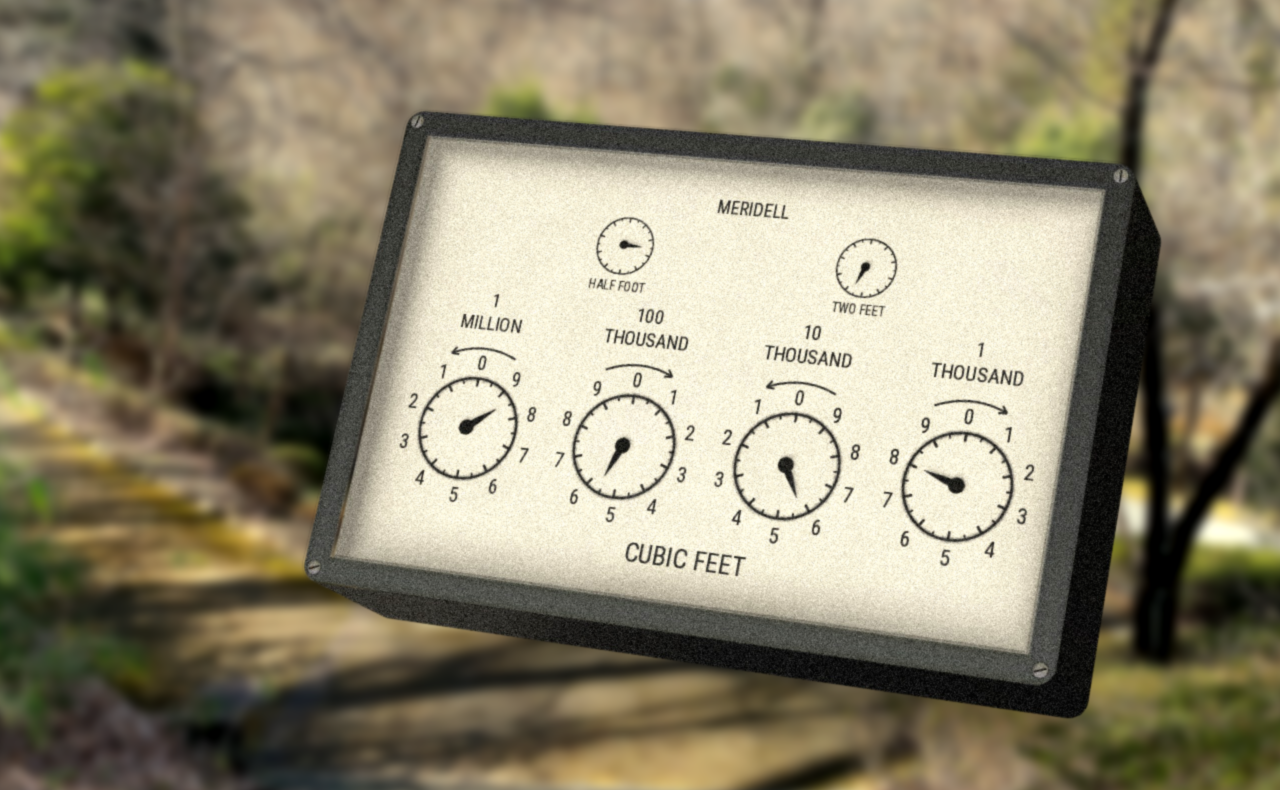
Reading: 855800 ft³
